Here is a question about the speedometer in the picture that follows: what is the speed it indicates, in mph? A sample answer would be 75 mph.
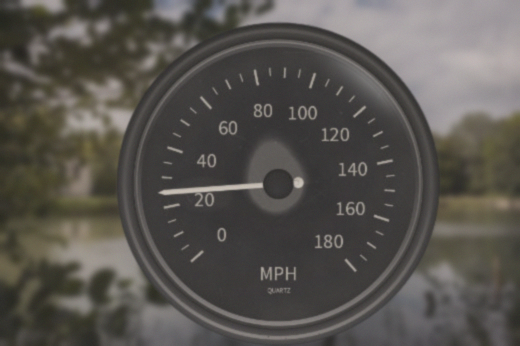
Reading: 25 mph
